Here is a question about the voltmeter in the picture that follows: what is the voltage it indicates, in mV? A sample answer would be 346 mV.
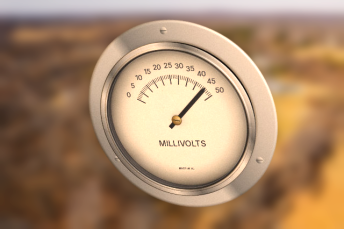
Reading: 45 mV
